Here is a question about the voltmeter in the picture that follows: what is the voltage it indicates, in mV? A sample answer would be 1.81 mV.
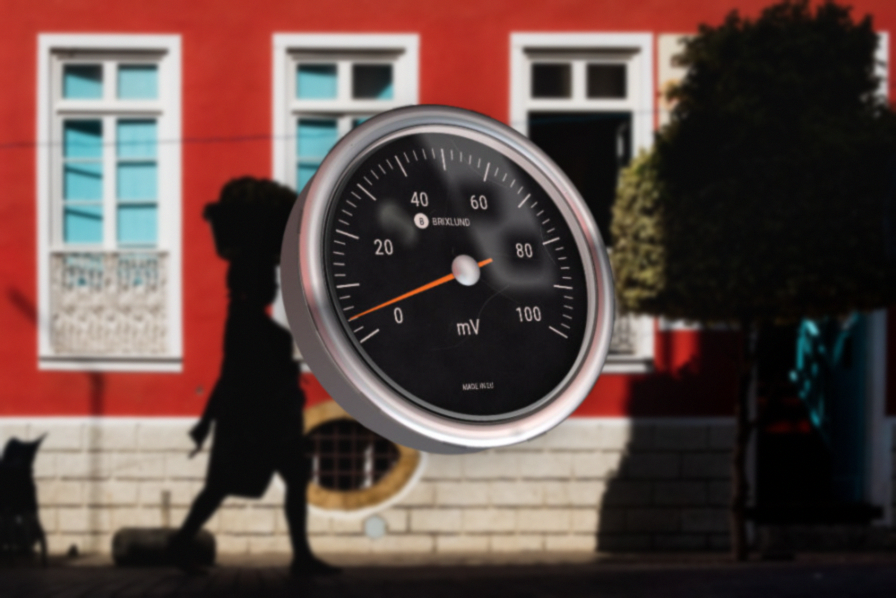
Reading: 4 mV
